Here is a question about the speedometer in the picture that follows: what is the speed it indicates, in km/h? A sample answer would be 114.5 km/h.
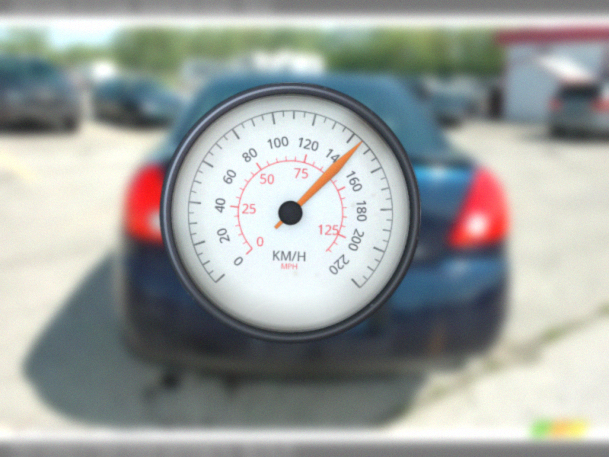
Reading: 145 km/h
